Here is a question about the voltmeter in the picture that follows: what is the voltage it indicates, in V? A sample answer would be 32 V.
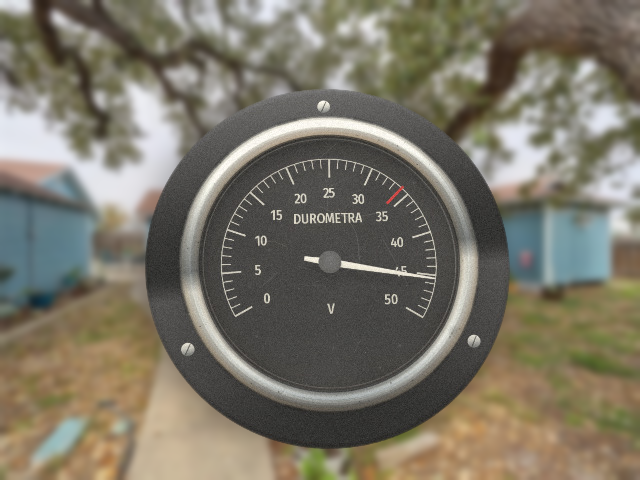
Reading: 45.5 V
